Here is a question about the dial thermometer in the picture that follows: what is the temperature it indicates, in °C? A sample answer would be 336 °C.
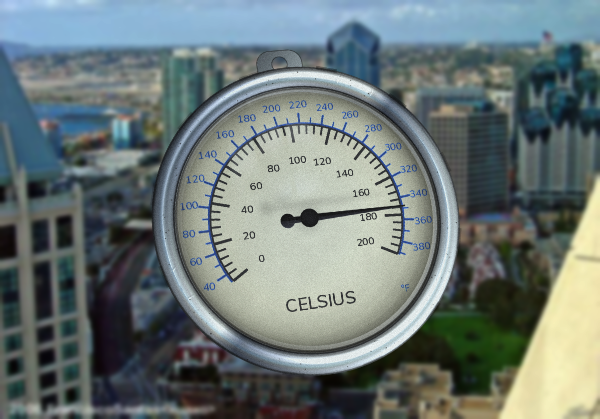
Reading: 176 °C
